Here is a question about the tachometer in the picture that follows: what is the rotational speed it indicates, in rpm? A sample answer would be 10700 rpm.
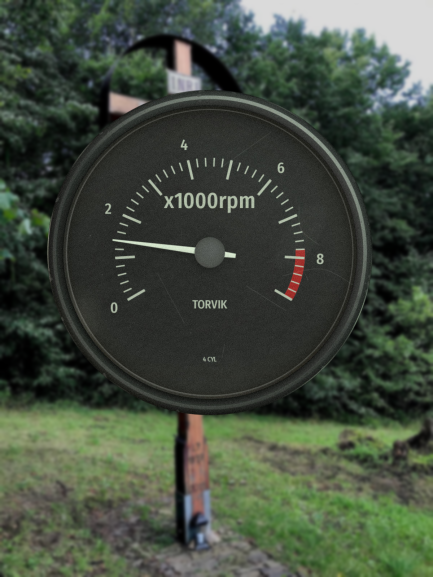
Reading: 1400 rpm
